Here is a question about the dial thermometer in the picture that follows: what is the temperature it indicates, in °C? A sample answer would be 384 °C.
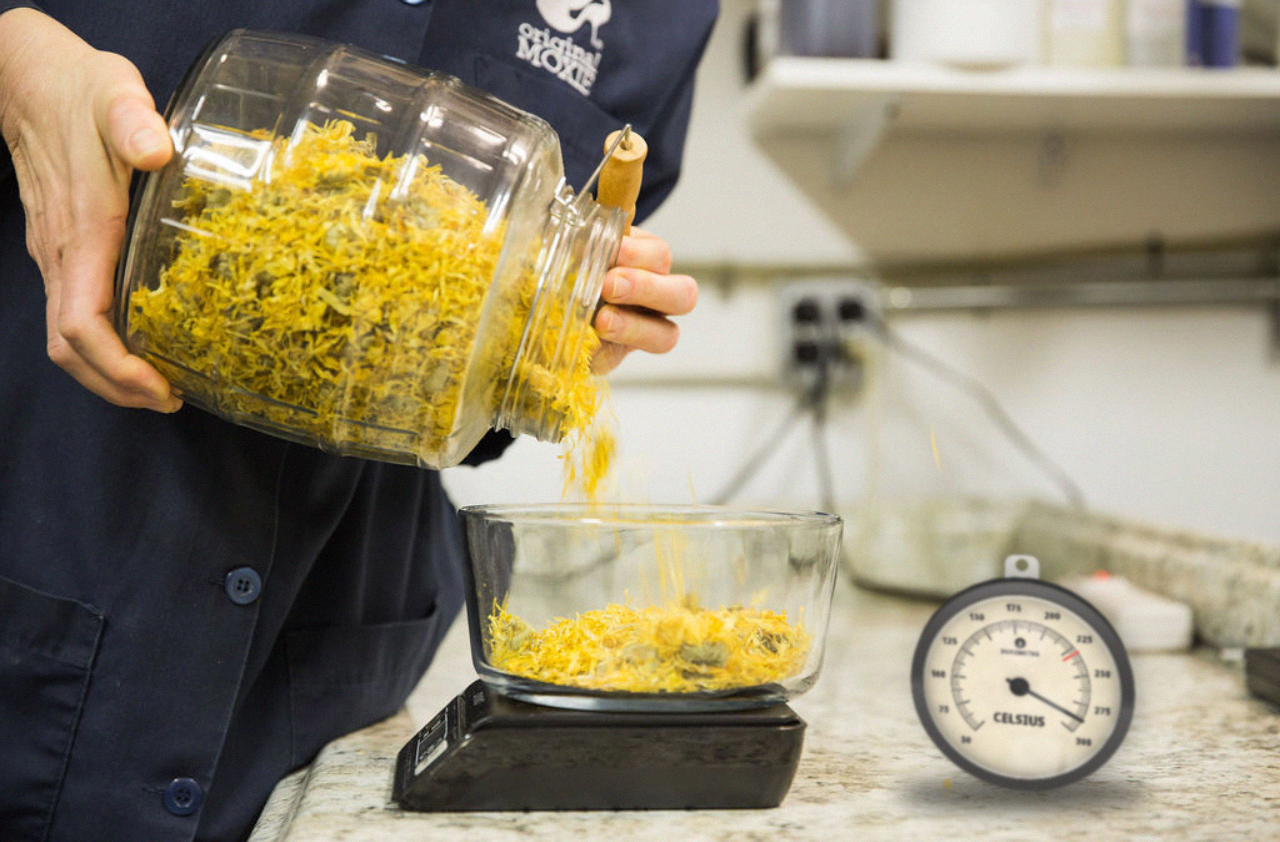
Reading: 287.5 °C
